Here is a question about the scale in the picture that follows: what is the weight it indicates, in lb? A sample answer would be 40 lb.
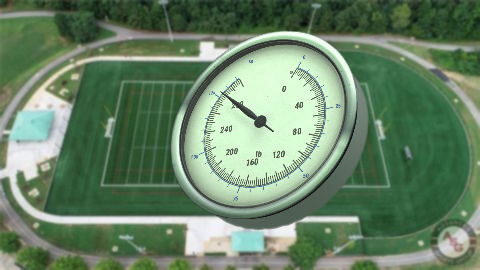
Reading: 280 lb
